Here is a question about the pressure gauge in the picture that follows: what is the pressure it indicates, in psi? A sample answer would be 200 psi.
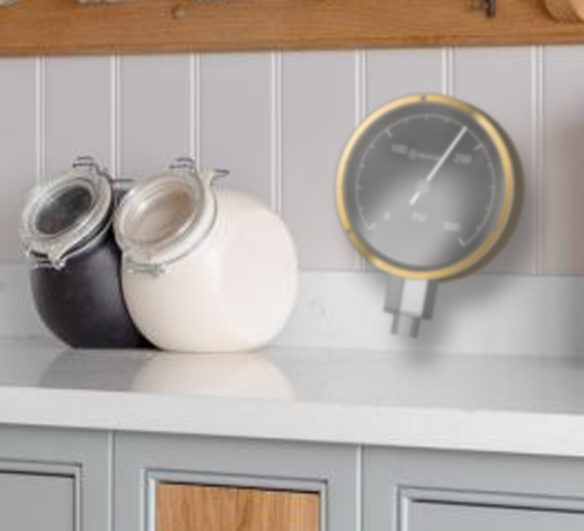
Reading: 180 psi
